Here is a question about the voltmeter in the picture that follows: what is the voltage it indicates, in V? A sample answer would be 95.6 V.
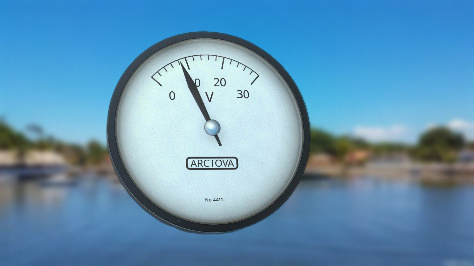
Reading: 8 V
